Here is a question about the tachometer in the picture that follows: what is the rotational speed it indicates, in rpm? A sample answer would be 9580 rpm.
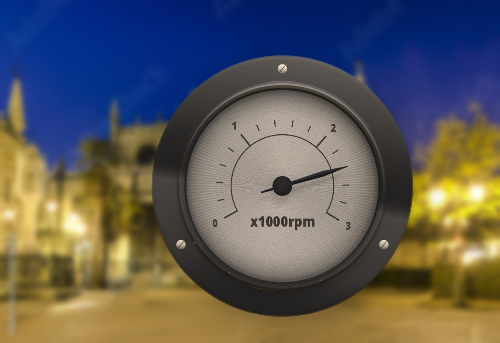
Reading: 2400 rpm
